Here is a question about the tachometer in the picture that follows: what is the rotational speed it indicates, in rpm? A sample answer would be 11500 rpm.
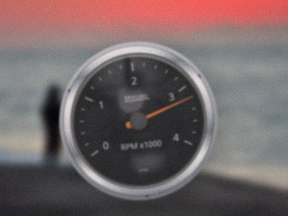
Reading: 3200 rpm
